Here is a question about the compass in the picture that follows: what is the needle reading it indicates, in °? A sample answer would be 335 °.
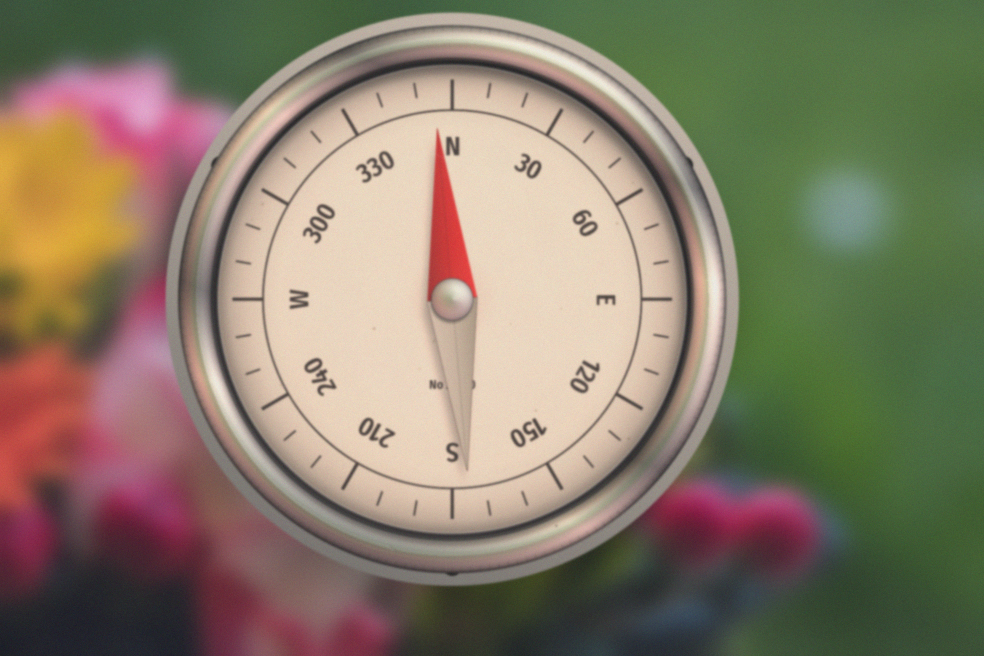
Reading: 355 °
